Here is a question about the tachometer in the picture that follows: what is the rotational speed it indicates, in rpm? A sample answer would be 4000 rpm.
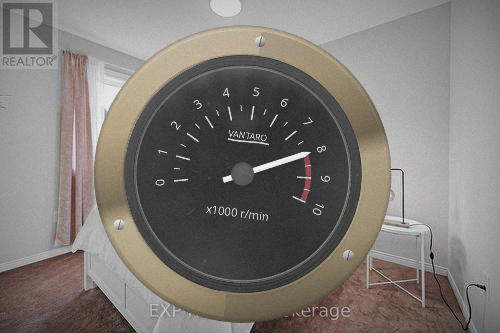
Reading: 8000 rpm
